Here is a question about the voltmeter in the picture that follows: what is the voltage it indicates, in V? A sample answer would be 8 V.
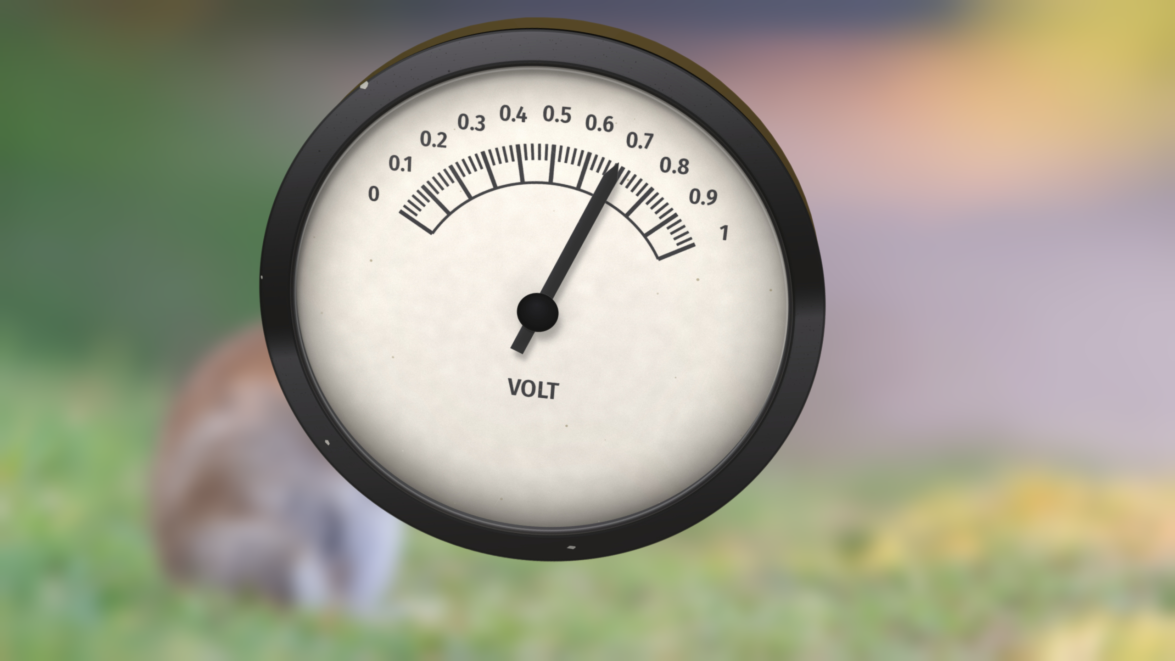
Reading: 0.68 V
